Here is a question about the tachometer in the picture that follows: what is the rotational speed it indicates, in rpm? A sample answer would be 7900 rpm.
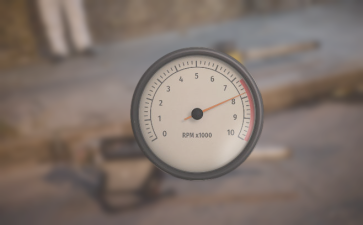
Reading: 7800 rpm
